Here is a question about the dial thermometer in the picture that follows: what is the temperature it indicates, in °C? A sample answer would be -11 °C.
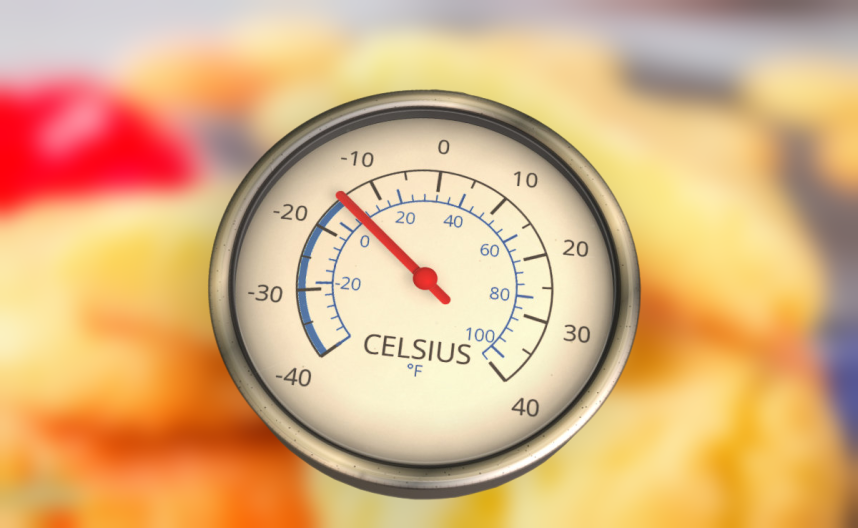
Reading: -15 °C
